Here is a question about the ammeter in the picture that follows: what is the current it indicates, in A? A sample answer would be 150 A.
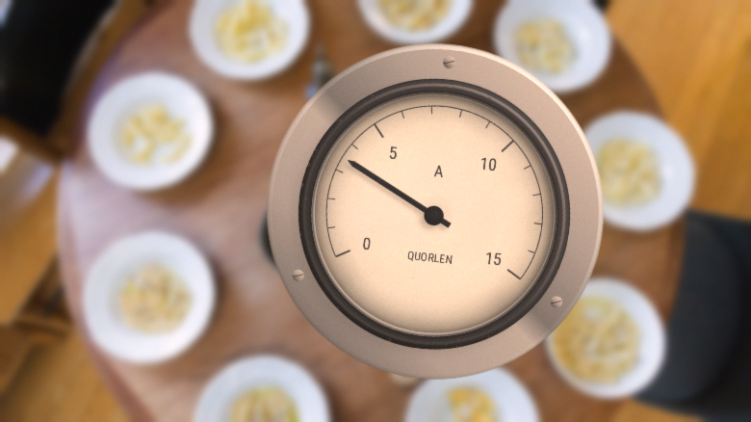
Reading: 3.5 A
